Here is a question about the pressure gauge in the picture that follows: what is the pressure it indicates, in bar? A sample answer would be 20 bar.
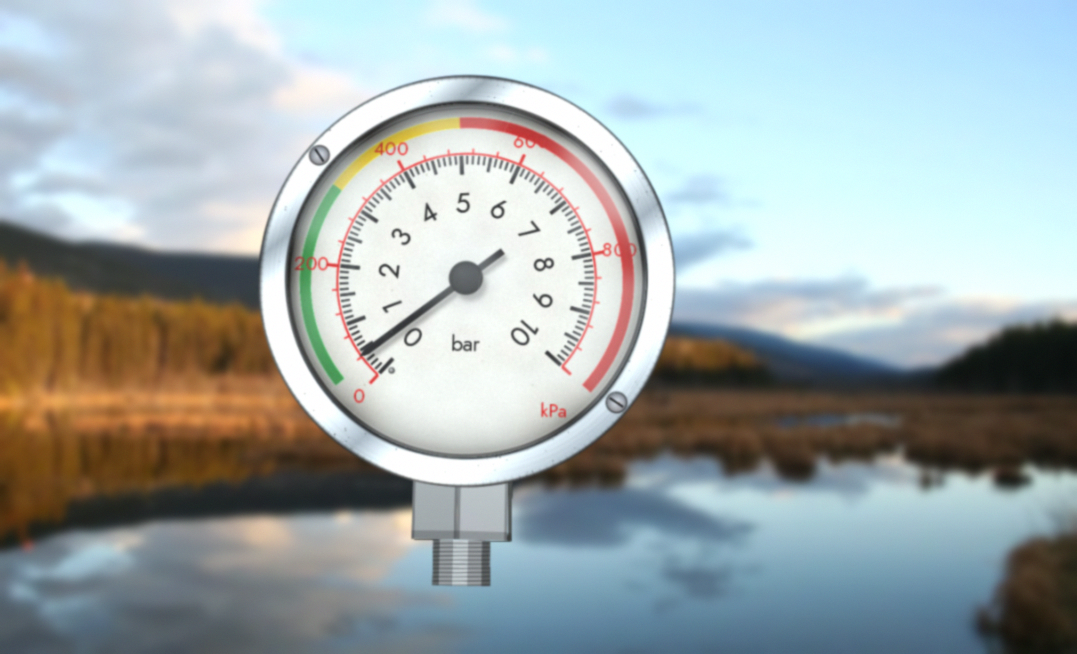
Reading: 0.4 bar
